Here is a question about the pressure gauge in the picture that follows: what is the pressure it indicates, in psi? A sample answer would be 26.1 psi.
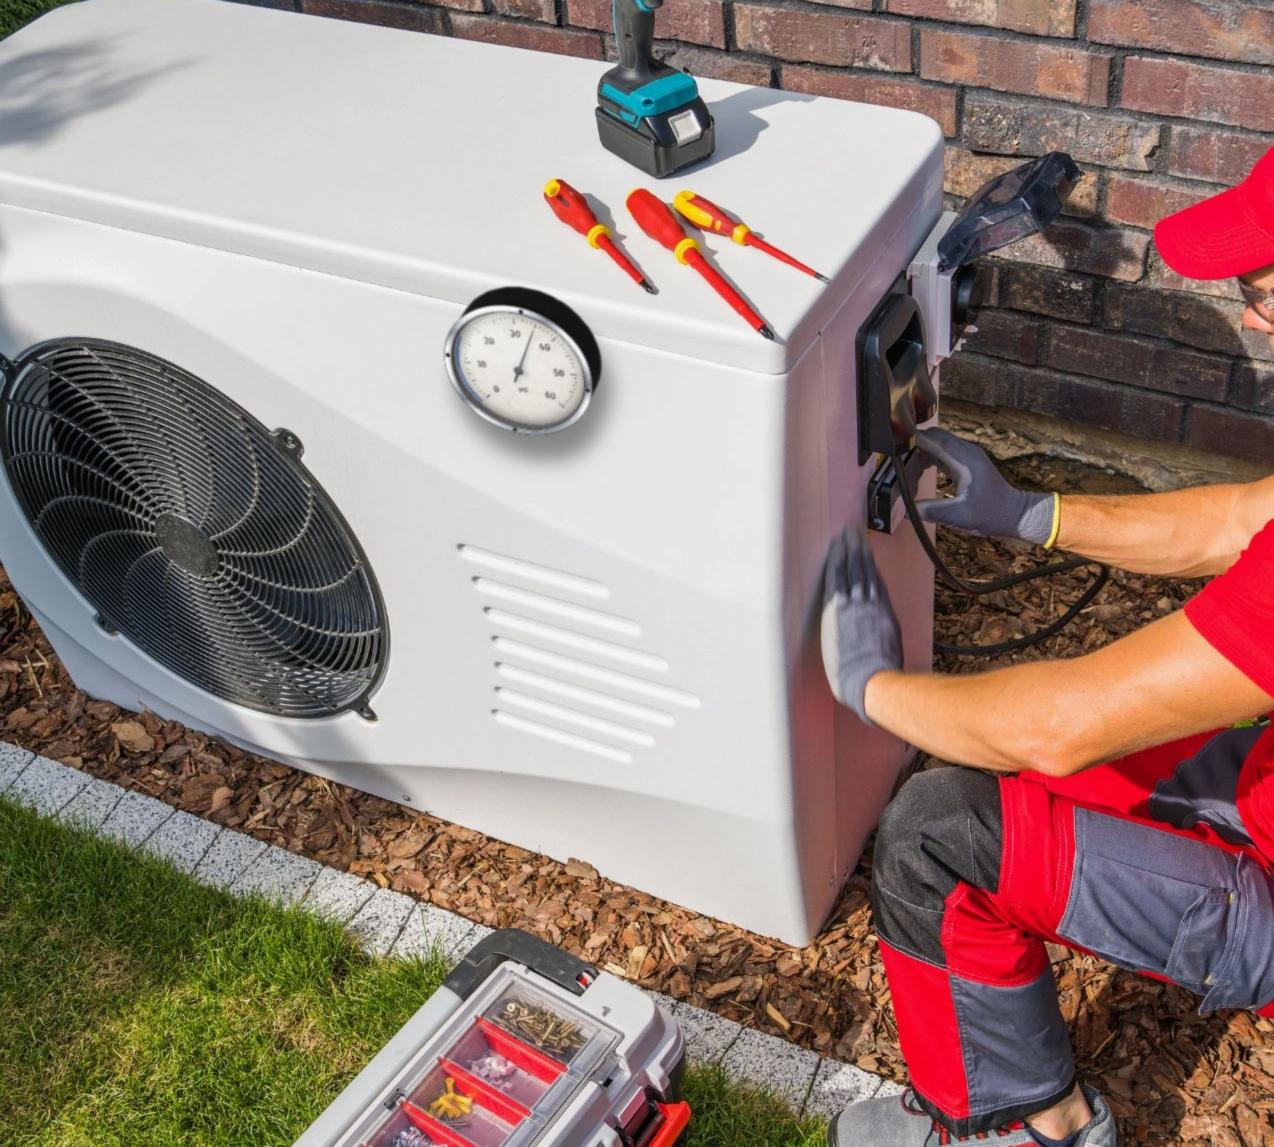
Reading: 35 psi
